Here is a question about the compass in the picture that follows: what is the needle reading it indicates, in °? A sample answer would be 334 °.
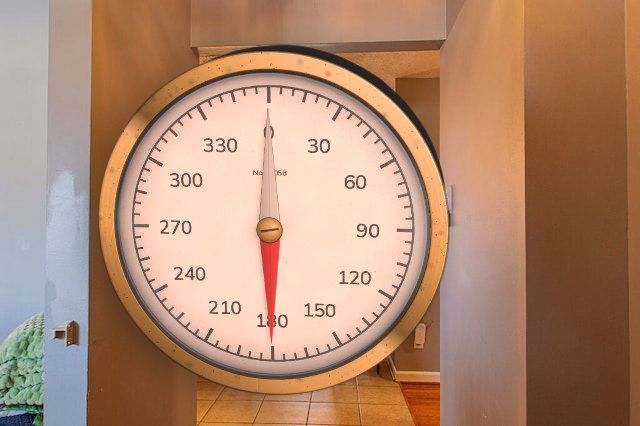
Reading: 180 °
